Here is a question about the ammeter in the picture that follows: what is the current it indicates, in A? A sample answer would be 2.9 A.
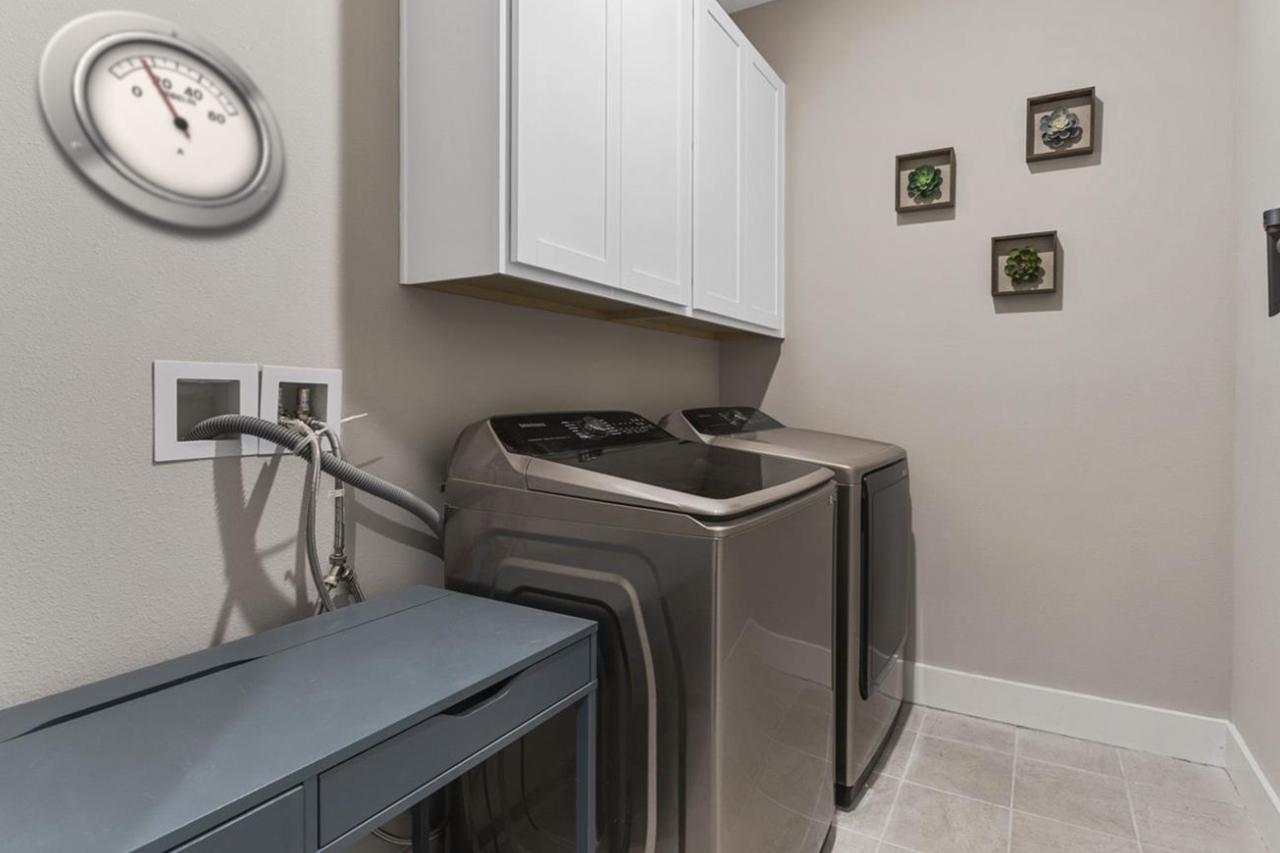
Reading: 15 A
